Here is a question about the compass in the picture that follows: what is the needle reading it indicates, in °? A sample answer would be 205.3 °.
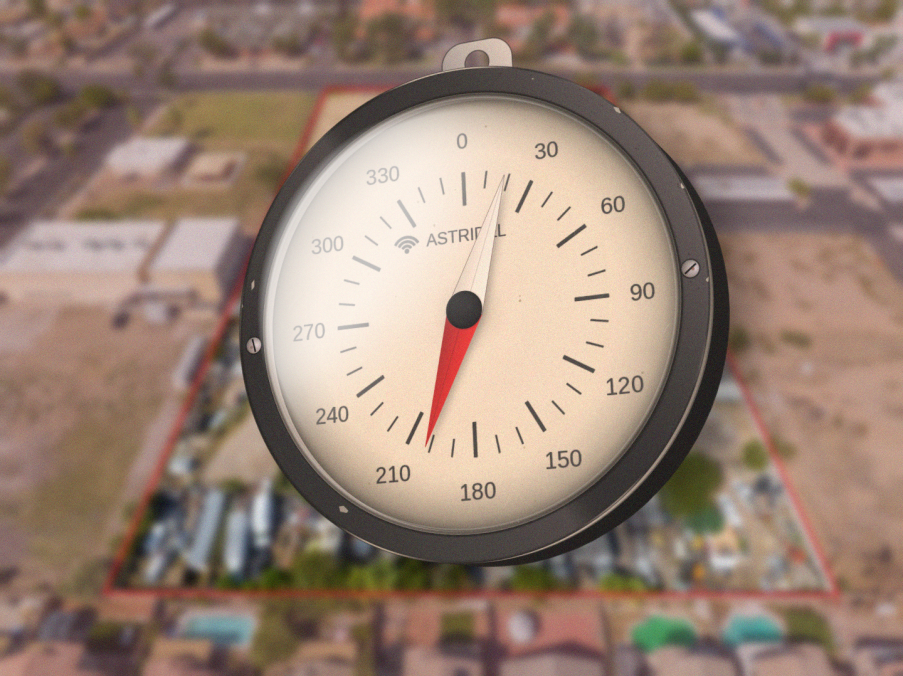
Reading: 200 °
